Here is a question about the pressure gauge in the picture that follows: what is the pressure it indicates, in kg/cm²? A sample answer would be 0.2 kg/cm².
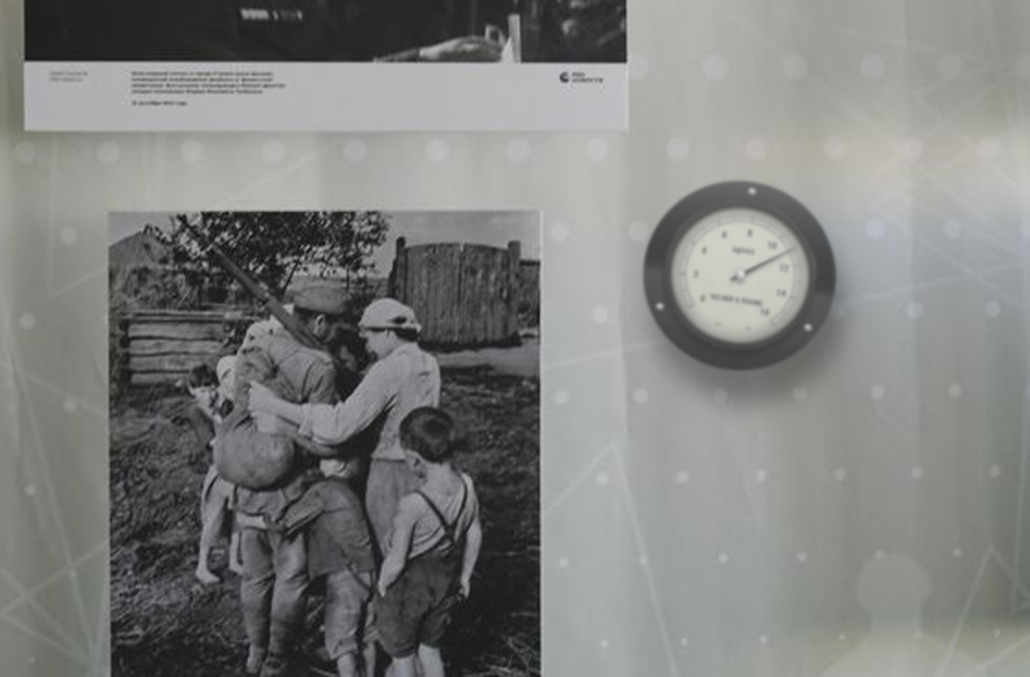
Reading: 11 kg/cm²
